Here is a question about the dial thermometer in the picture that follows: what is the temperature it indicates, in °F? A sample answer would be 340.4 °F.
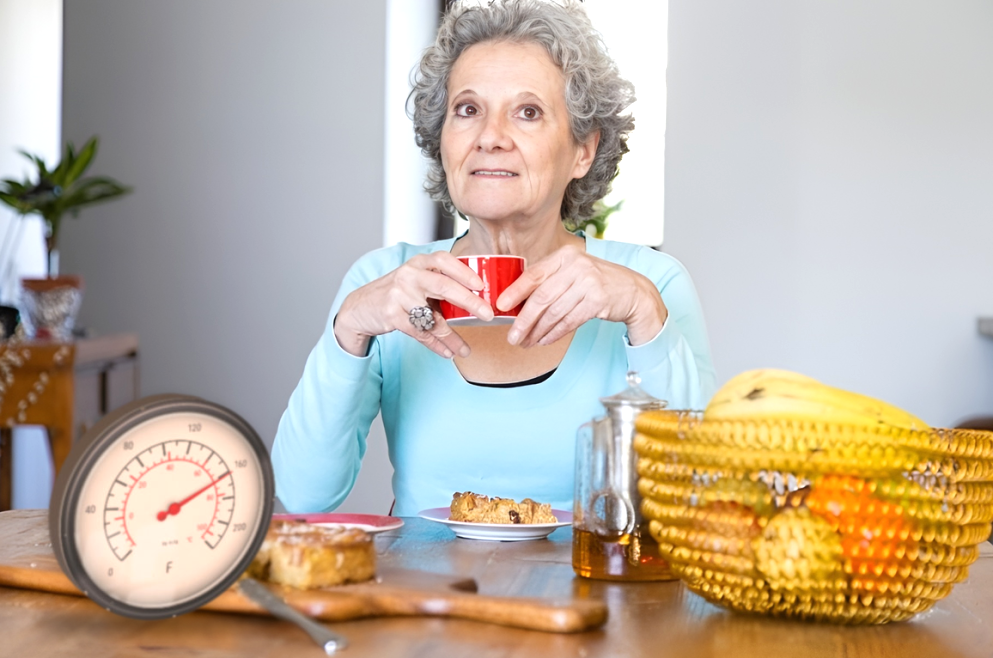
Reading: 160 °F
